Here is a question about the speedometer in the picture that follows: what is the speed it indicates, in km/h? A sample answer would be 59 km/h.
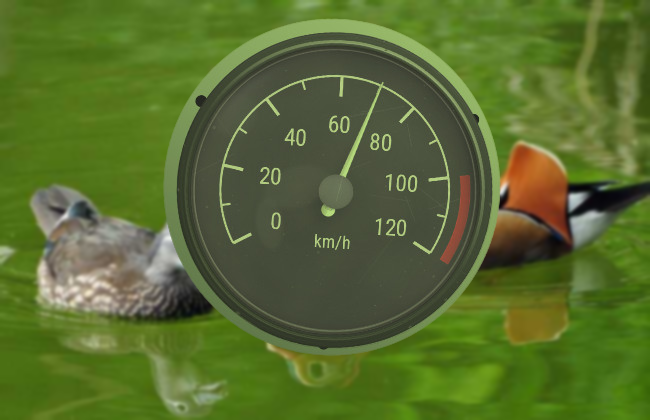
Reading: 70 km/h
